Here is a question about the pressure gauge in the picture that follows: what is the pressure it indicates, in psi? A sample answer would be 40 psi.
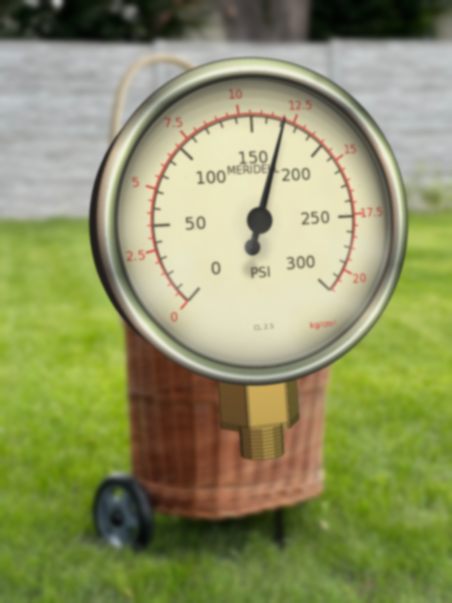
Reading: 170 psi
